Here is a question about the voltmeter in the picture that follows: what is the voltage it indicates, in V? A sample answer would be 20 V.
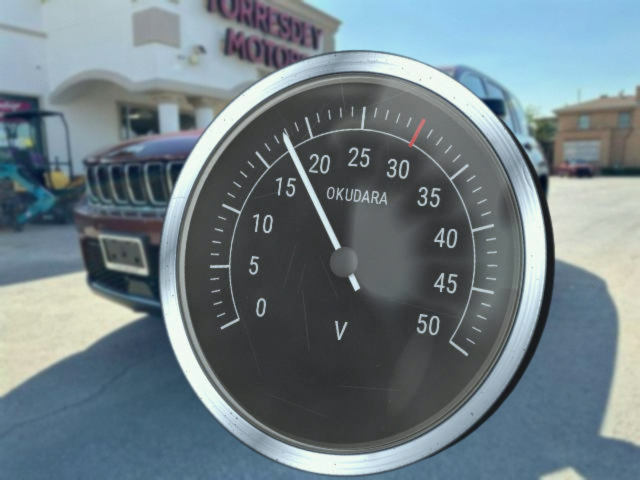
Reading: 18 V
